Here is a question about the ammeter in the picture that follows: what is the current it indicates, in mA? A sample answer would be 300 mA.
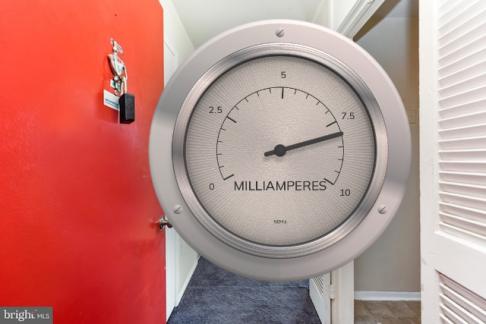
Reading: 8 mA
